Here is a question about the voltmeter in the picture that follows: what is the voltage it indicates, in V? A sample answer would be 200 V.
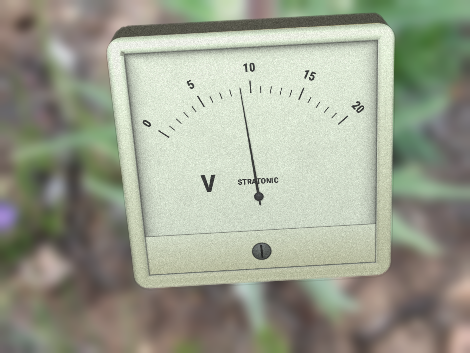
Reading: 9 V
